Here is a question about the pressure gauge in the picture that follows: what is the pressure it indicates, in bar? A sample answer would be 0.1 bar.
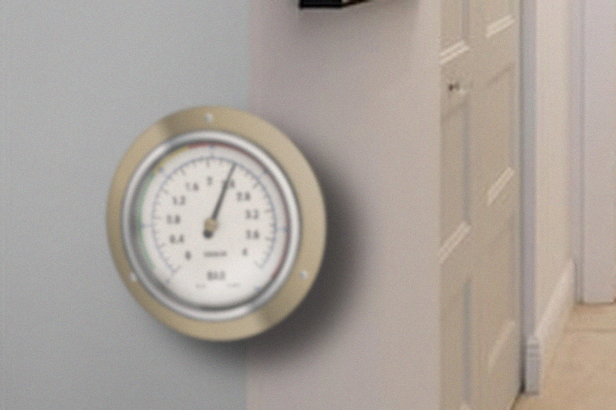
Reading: 2.4 bar
